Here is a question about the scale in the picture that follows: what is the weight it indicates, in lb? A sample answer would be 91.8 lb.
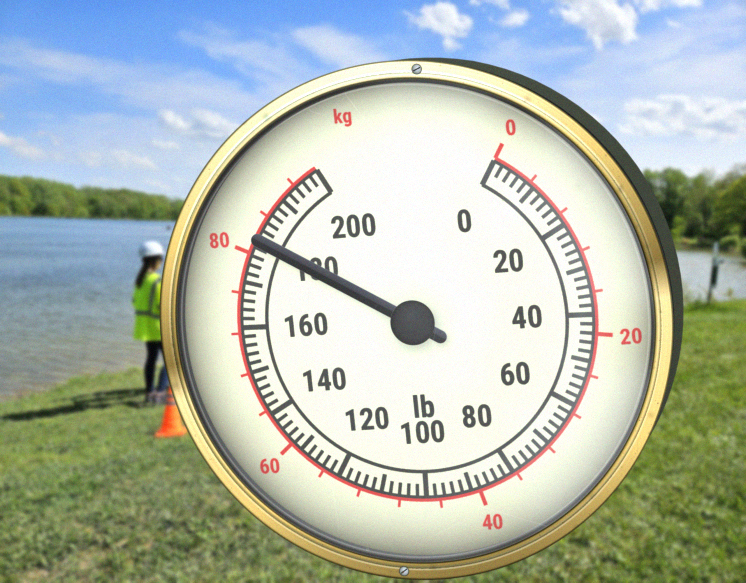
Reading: 180 lb
